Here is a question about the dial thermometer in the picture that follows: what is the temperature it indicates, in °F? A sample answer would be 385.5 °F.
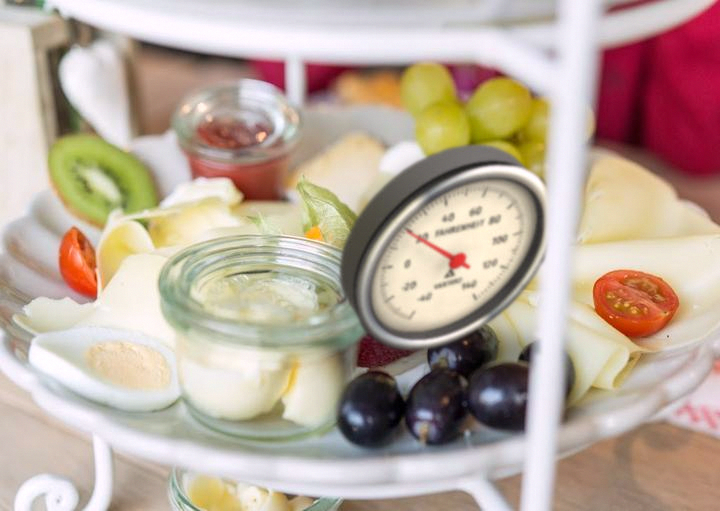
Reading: 20 °F
